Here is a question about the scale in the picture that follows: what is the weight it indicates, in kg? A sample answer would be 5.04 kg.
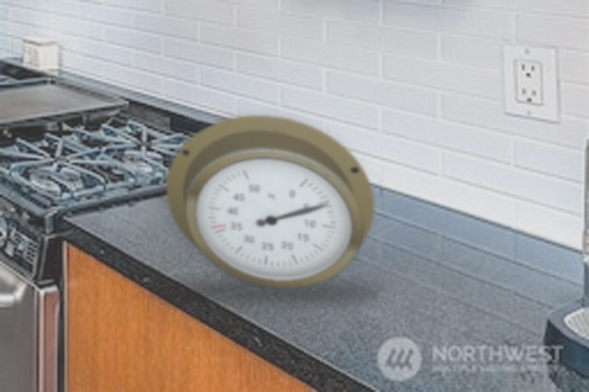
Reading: 5 kg
